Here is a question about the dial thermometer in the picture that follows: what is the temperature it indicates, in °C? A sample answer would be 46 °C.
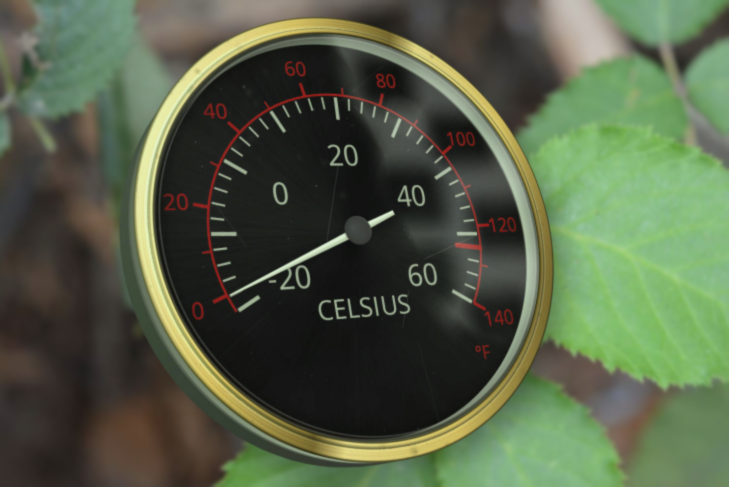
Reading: -18 °C
